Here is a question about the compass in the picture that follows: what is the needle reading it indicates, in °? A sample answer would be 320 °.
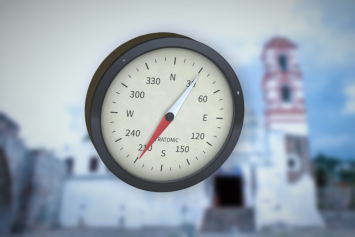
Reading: 210 °
